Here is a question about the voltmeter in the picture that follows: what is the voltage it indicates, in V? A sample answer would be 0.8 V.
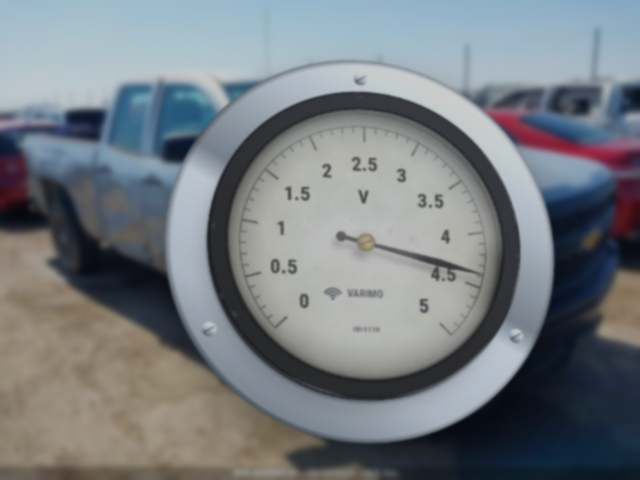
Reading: 4.4 V
